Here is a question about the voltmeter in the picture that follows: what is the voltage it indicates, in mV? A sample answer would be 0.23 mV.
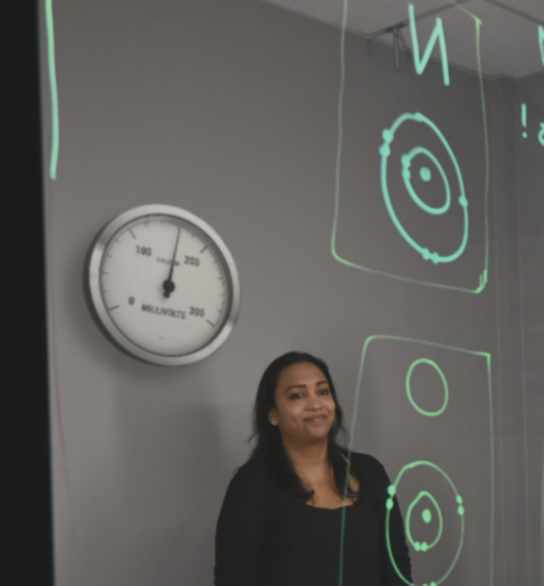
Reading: 160 mV
